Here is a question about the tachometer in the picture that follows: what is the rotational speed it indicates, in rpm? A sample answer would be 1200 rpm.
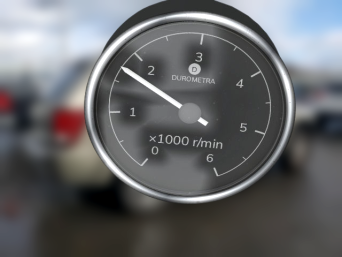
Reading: 1750 rpm
